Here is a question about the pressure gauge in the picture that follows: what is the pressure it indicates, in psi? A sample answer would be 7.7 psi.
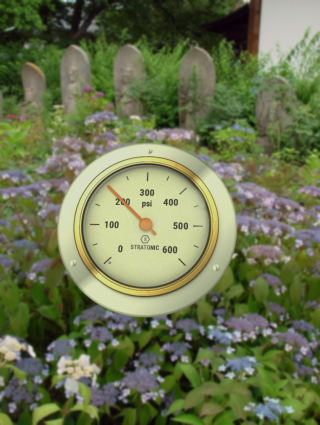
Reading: 200 psi
